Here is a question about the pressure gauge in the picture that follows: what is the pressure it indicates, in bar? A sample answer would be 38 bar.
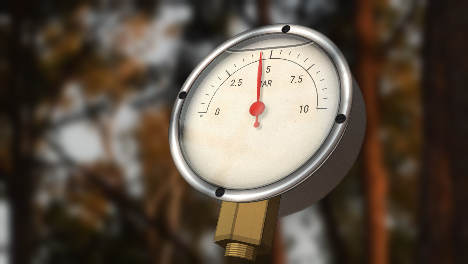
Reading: 4.5 bar
